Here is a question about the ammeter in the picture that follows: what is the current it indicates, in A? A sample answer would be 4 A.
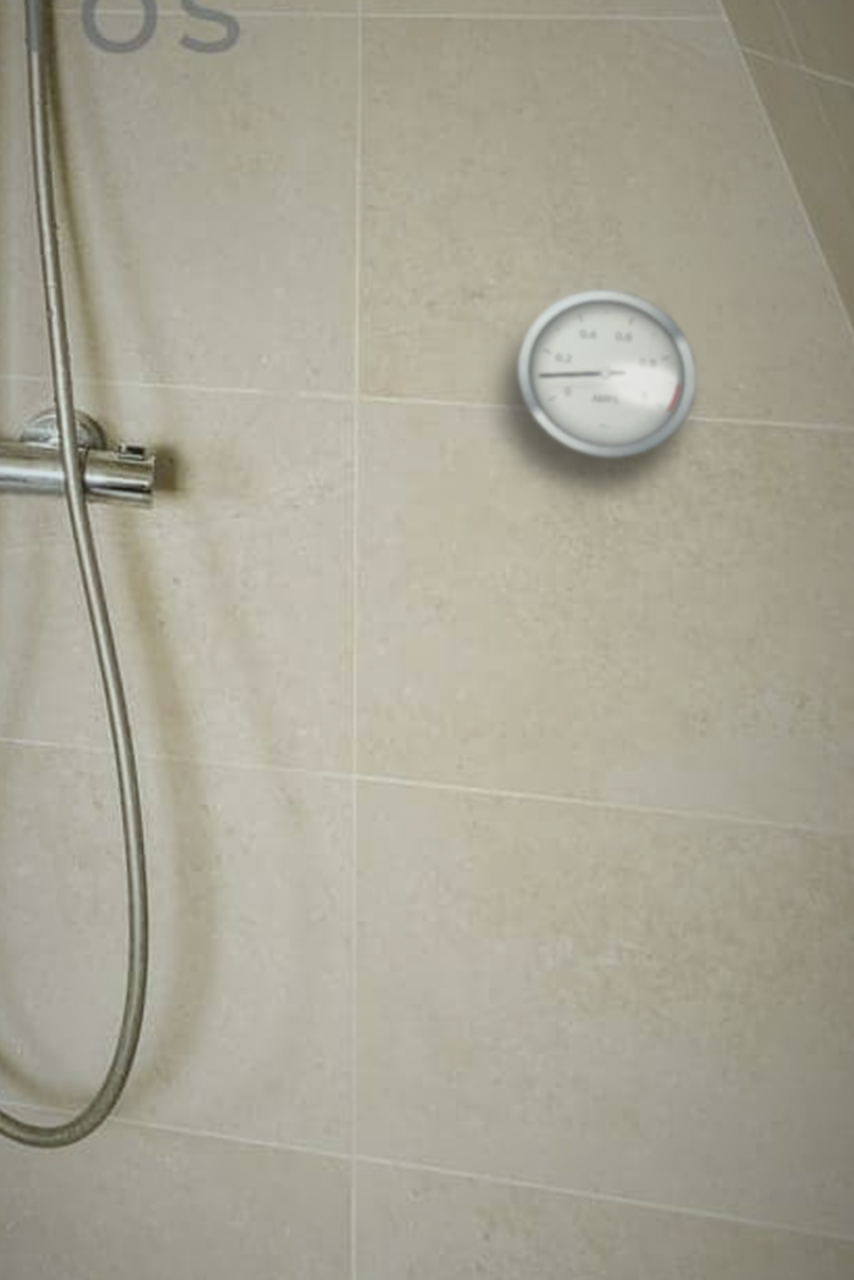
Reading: 0.1 A
